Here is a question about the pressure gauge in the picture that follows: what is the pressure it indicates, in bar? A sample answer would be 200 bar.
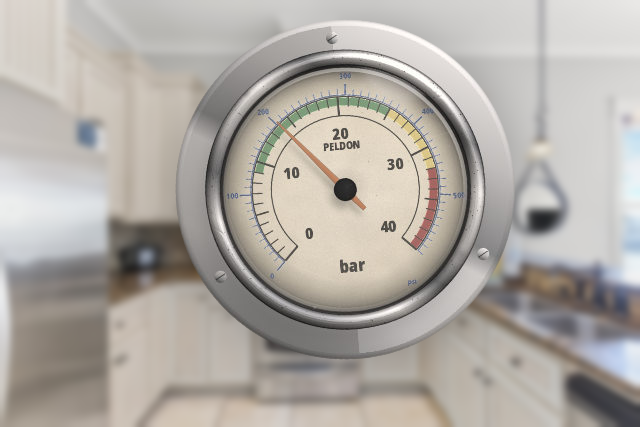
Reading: 14 bar
